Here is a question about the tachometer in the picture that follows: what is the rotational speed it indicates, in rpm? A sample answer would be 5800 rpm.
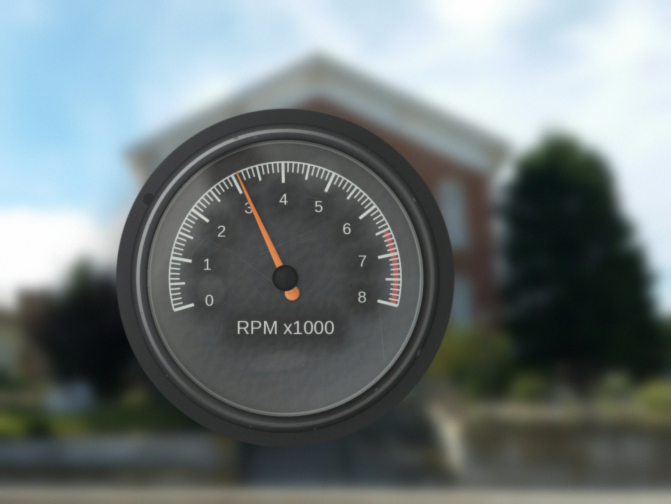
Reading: 3100 rpm
